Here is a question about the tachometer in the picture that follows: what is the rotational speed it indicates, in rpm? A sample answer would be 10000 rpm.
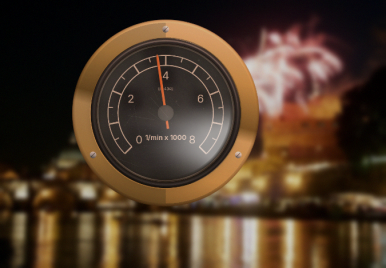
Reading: 3750 rpm
